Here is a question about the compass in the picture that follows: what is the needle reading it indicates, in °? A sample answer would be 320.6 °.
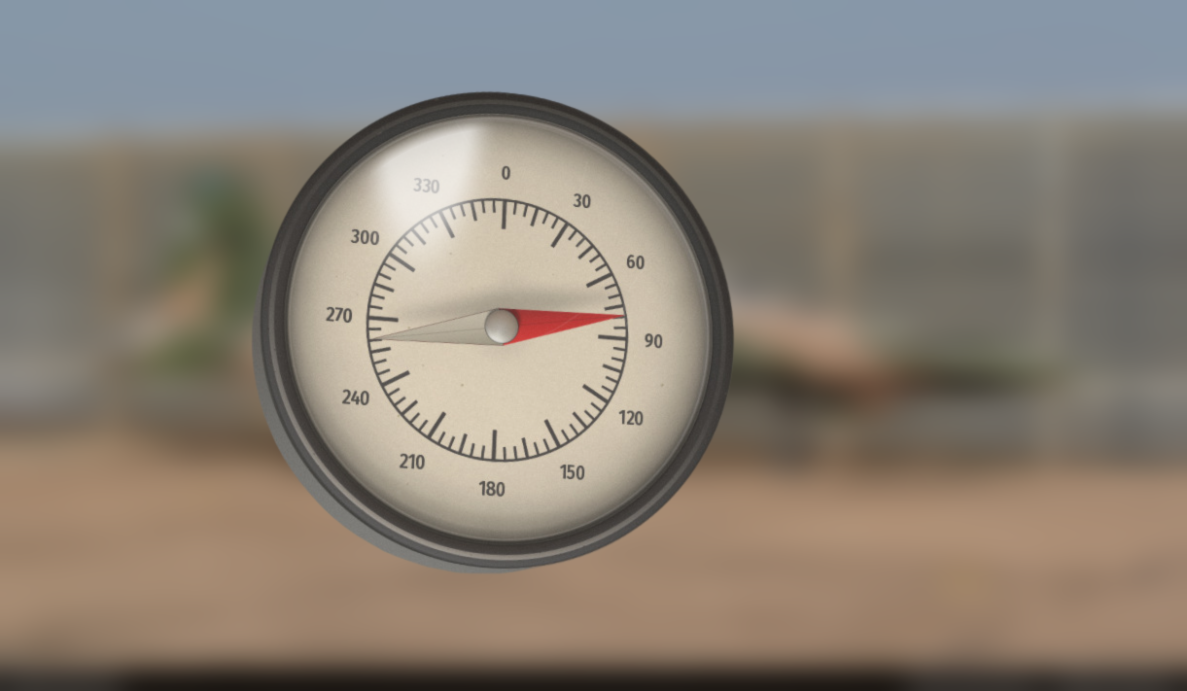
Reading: 80 °
